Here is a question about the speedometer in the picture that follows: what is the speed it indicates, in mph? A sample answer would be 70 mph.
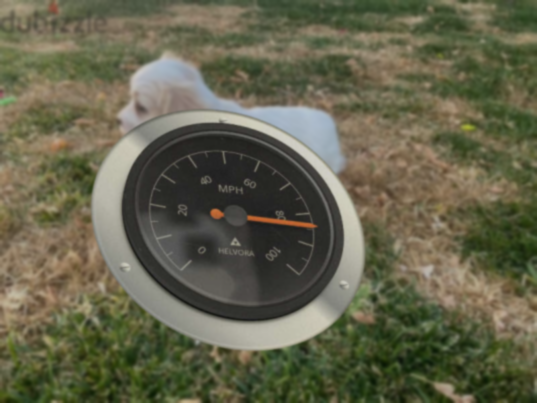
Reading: 85 mph
